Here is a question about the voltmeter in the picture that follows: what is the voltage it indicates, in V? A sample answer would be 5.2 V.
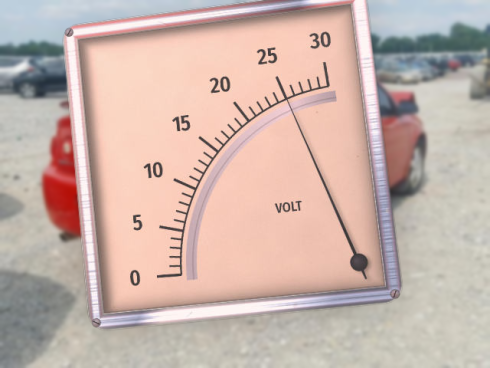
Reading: 25 V
